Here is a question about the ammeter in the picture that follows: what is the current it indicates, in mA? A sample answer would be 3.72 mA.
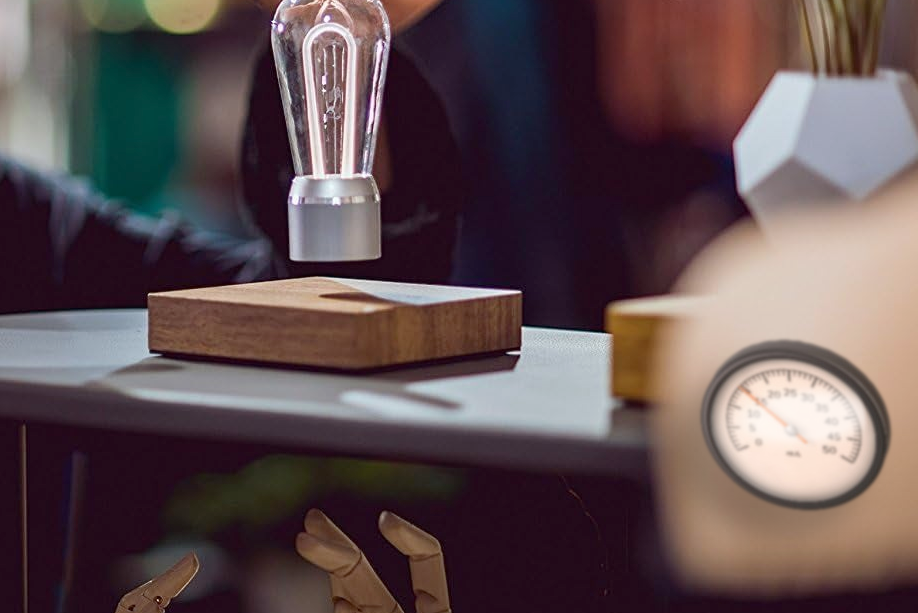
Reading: 15 mA
